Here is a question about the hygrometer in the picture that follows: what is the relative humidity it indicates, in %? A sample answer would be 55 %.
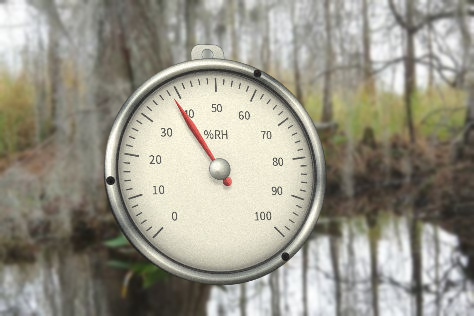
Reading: 38 %
